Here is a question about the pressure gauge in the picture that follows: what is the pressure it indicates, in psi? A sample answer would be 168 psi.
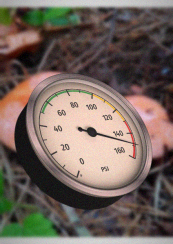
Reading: 150 psi
